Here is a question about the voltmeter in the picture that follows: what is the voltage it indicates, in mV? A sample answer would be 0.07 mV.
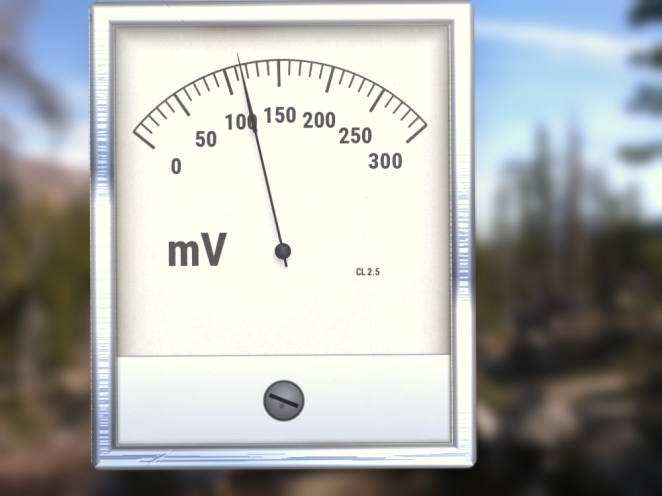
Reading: 115 mV
